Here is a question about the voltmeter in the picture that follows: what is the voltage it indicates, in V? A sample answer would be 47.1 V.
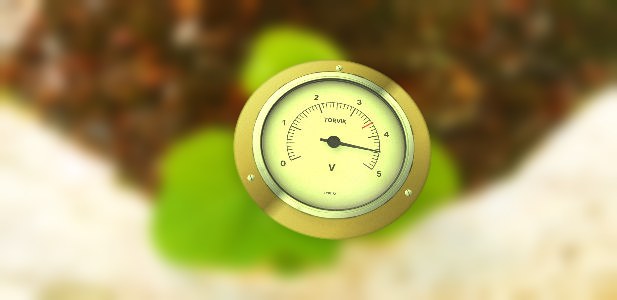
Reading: 4.5 V
